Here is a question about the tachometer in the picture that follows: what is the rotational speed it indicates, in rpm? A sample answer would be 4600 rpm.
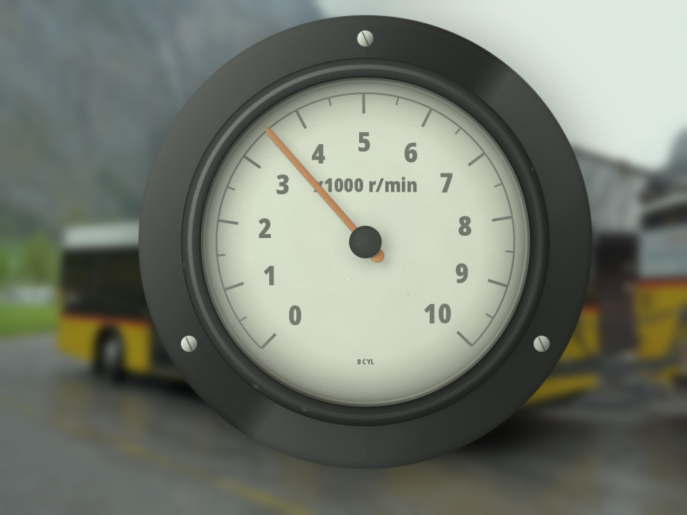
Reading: 3500 rpm
